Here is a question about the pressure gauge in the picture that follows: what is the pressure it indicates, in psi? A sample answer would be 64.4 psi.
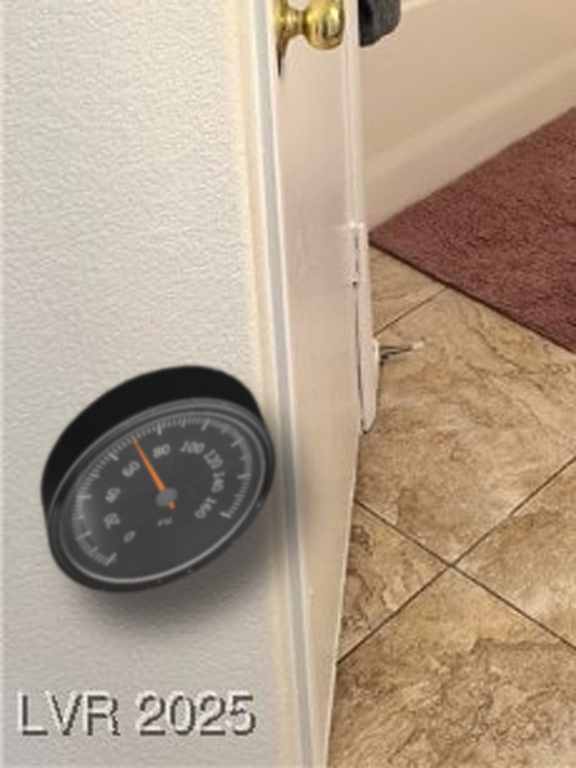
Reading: 70 psi
